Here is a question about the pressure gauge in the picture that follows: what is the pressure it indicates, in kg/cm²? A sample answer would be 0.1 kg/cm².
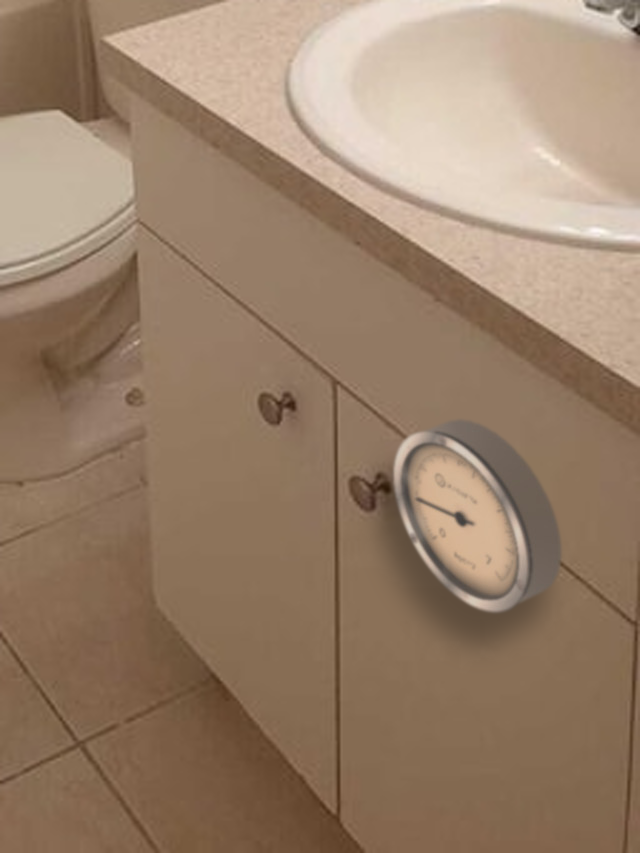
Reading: 1 kg/cm²
